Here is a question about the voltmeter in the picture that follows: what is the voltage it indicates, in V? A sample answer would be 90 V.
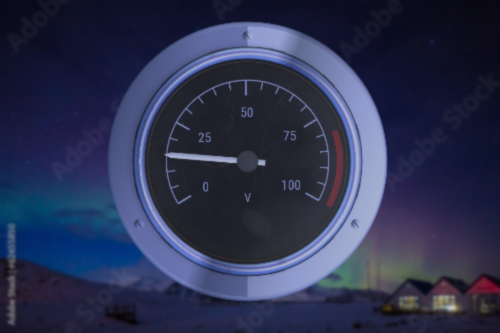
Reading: 15 V
